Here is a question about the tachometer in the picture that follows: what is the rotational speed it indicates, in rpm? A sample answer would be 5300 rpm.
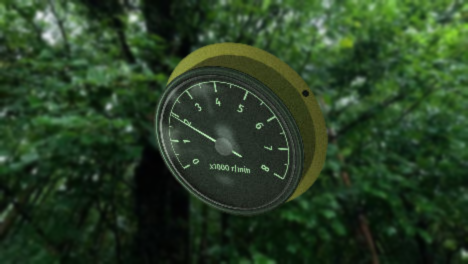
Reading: 2000 rpm
